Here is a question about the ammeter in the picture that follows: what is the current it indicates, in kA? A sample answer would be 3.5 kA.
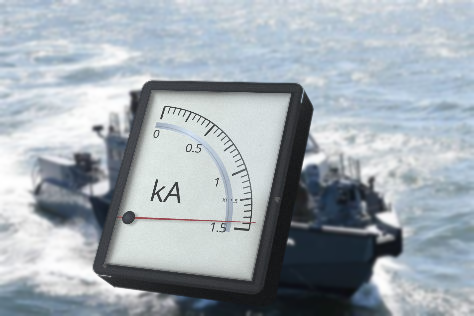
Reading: 1.45 kA
